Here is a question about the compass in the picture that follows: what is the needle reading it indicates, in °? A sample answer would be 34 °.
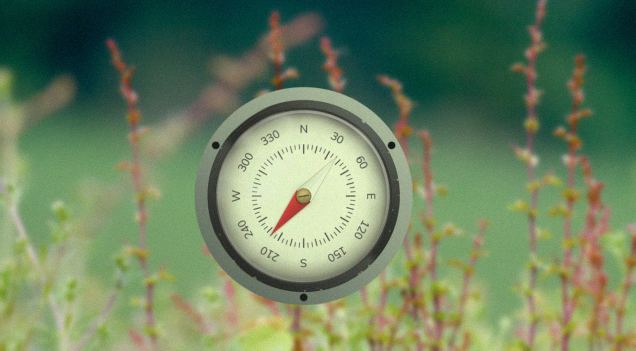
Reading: 220 °
